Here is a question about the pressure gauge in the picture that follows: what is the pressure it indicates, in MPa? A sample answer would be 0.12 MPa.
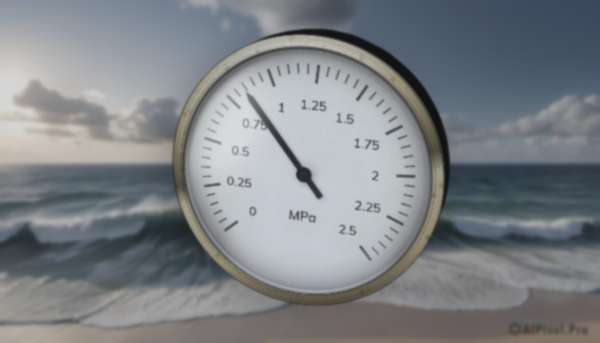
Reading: 0.85 MPa
